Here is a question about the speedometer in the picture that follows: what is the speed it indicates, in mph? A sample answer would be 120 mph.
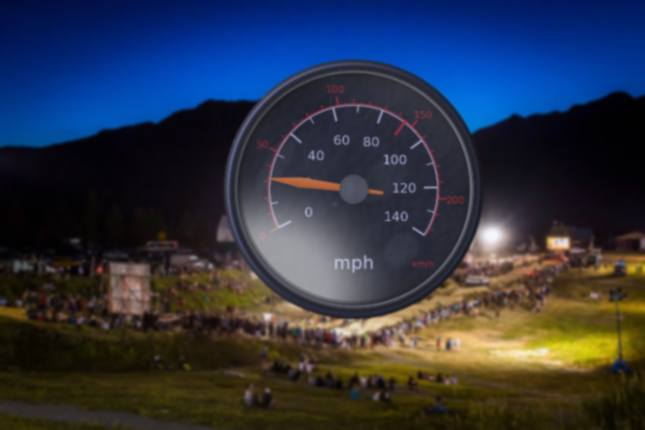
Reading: 20 mph
